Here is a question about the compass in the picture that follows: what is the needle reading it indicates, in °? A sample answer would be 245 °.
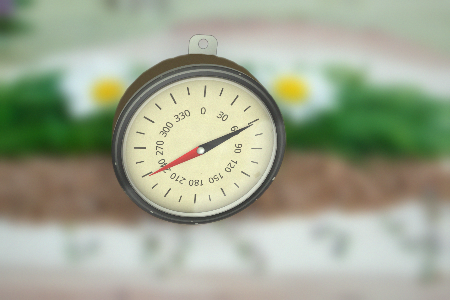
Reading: 240 °
